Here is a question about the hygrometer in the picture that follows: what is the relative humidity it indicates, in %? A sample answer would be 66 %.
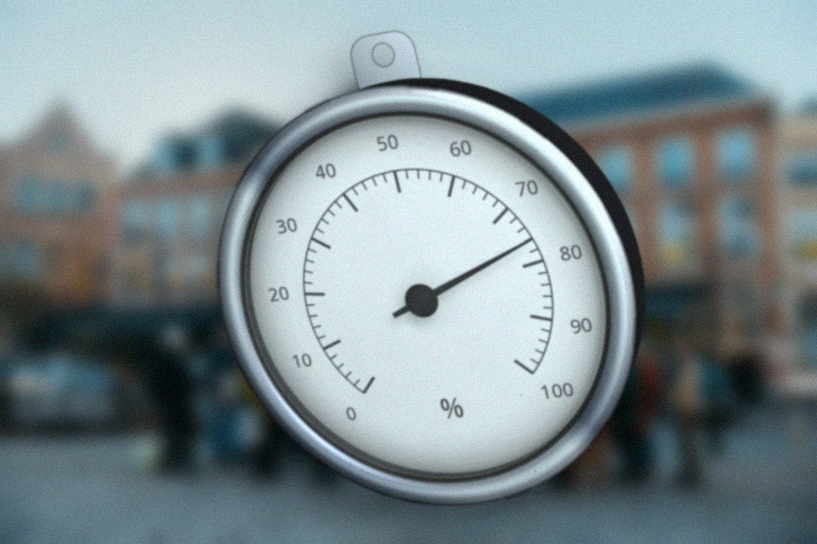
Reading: 76 %
